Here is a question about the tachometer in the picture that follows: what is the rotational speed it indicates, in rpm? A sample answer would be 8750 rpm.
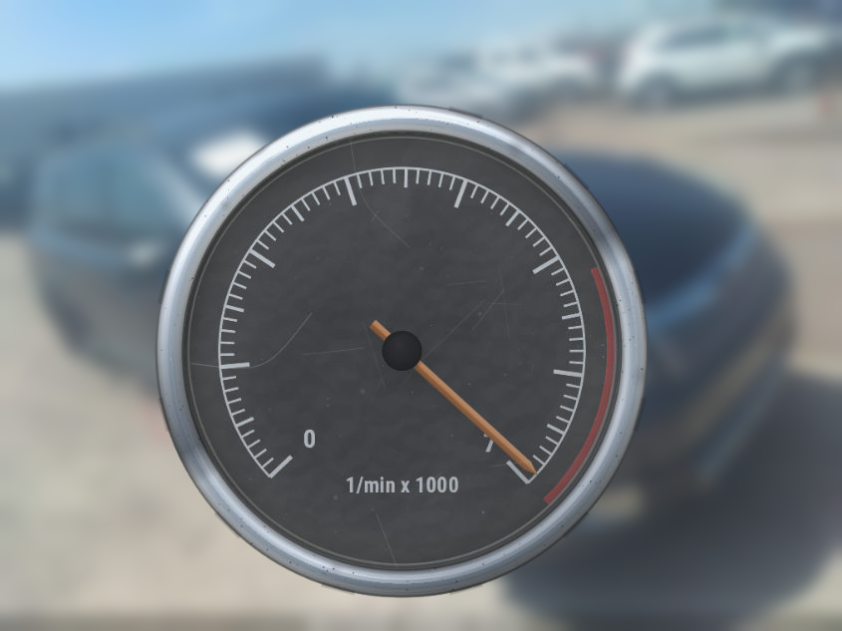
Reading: 6900 rpm
